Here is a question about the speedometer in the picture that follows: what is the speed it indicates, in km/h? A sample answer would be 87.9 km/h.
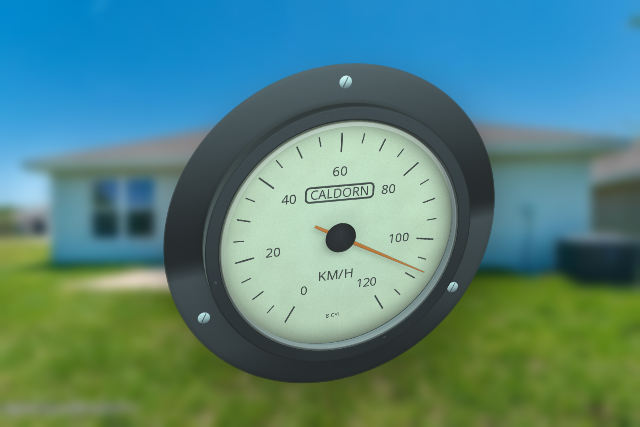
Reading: 107.5 km/h
